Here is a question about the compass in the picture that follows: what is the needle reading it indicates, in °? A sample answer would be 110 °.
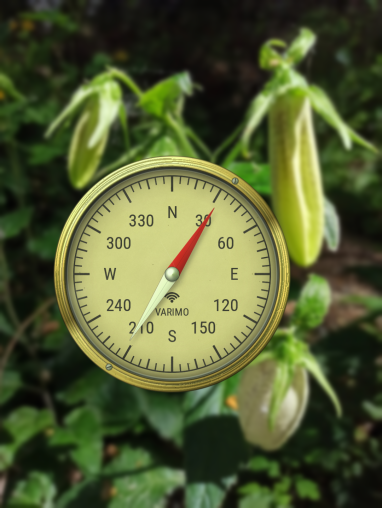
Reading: 32.5 °
